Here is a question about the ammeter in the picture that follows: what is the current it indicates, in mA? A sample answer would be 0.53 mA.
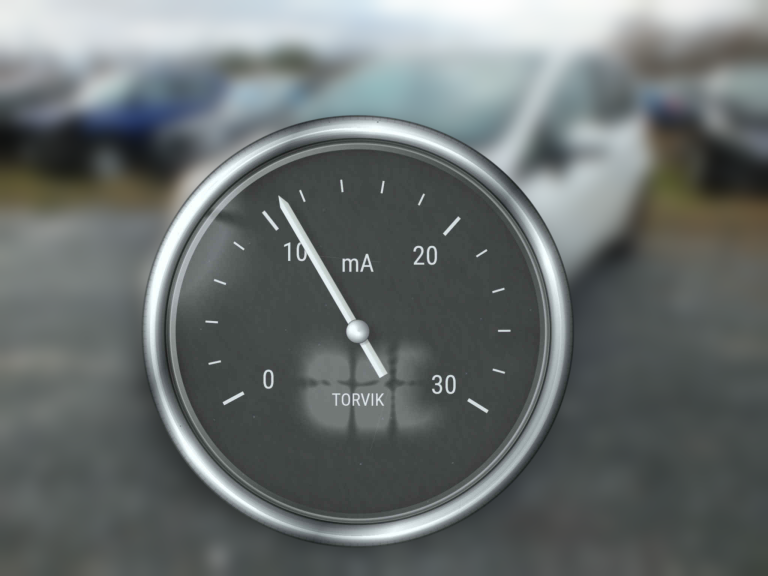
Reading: 11 mA
